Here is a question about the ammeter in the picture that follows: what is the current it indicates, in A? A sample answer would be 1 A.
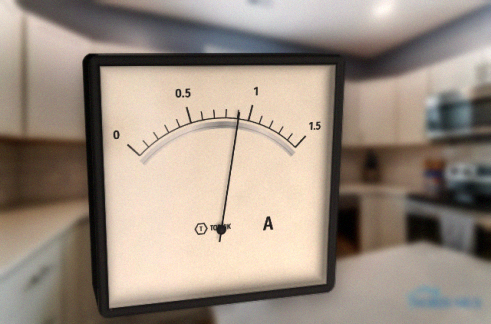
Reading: 0.9 A
